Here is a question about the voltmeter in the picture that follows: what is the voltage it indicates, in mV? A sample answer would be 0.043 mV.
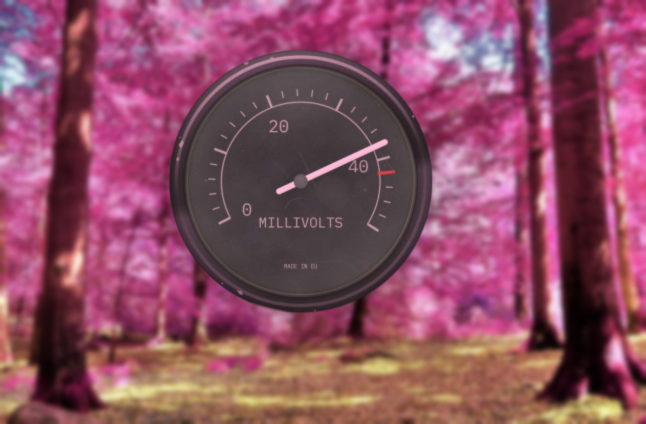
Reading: 38 mV
